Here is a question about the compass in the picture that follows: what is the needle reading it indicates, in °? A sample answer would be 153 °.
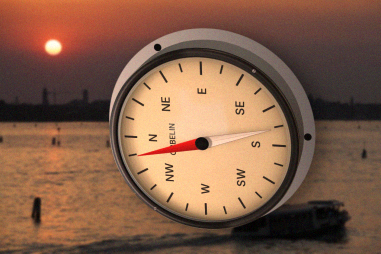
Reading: 345 °
